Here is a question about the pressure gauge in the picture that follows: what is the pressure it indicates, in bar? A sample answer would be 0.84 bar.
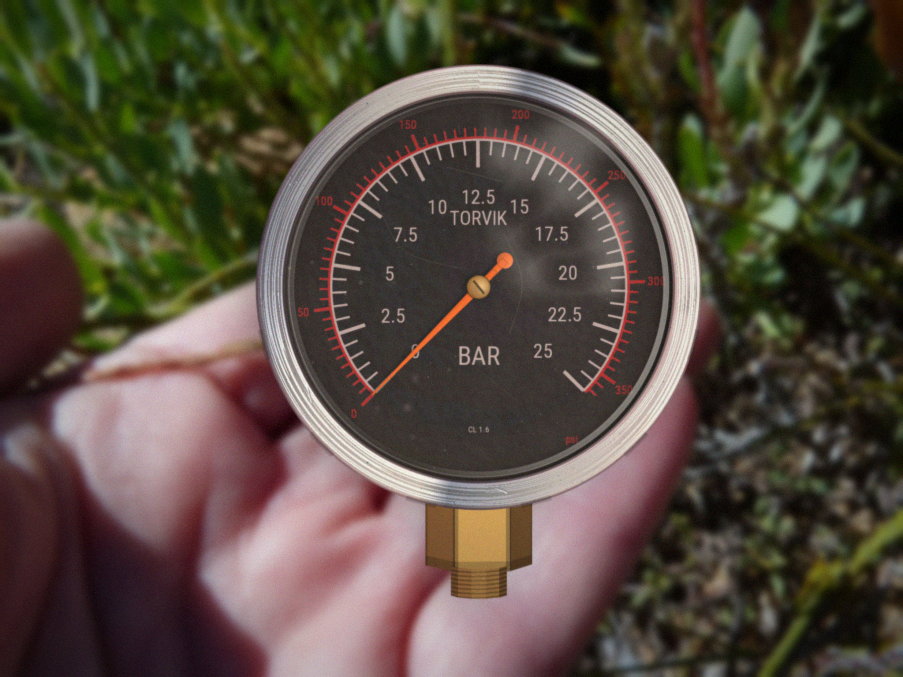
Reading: 0 bar
